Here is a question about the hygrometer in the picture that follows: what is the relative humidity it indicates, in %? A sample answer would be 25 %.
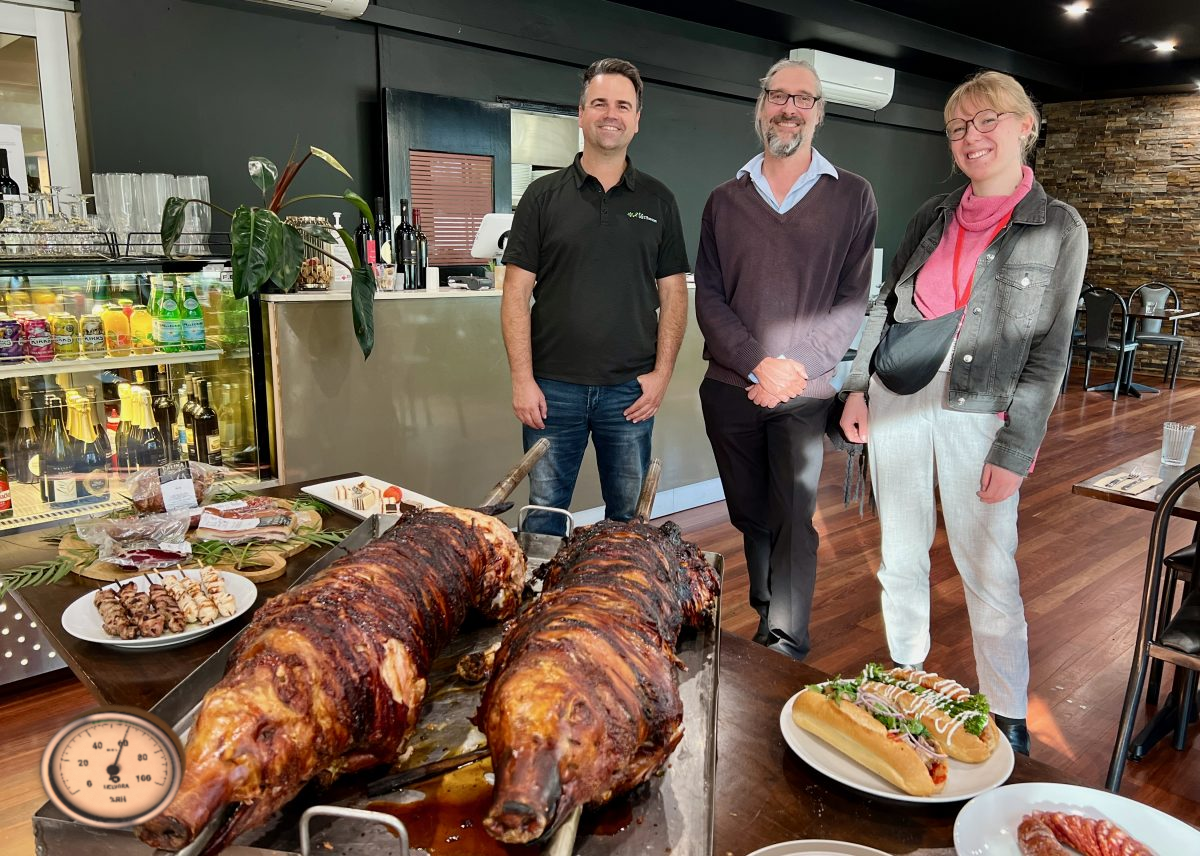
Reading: 60 %
